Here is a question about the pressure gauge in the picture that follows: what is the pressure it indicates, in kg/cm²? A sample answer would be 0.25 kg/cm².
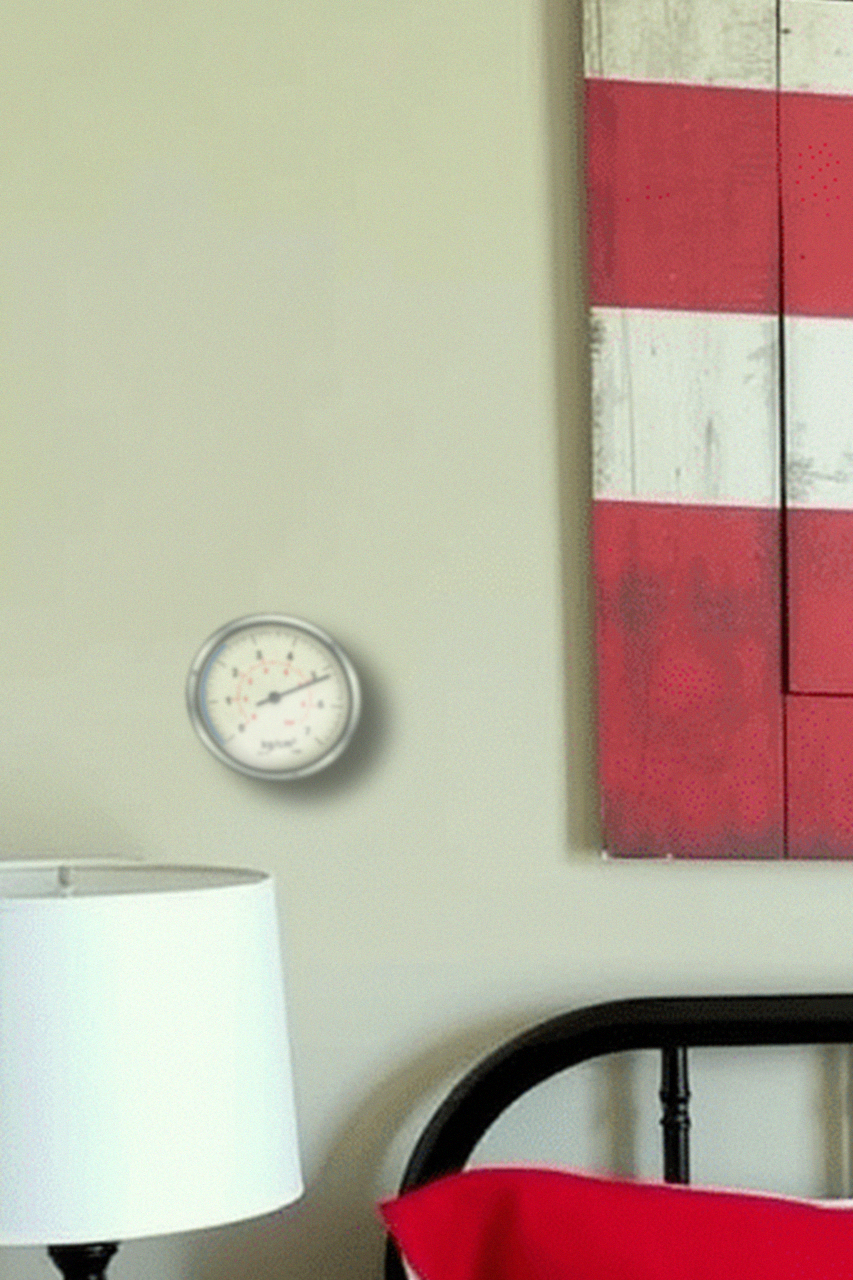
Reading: 5.2 kg/cm²
